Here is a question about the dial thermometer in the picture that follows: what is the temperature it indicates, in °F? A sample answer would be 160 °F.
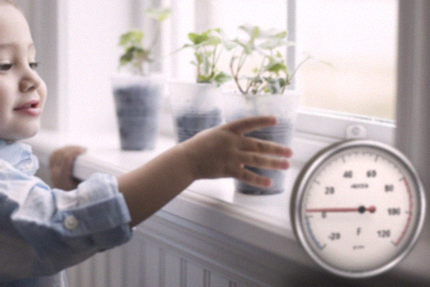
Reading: 4 °F
